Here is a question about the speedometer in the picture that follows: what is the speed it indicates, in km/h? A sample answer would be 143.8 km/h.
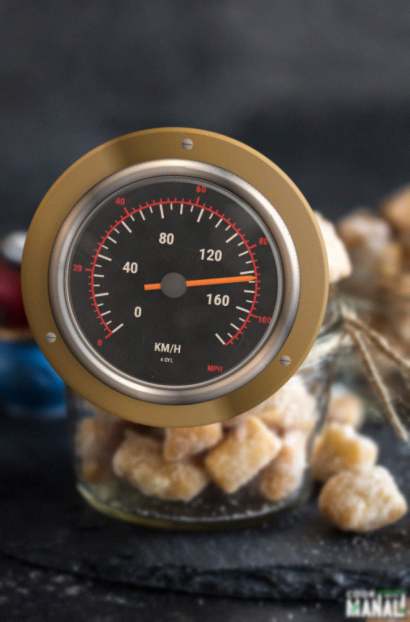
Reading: 142.5 km/h
